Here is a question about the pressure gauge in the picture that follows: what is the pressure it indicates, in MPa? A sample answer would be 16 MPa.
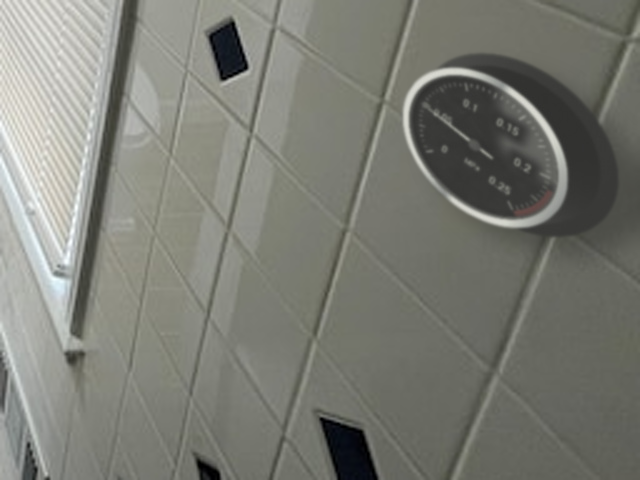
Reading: 0.05 MPa
